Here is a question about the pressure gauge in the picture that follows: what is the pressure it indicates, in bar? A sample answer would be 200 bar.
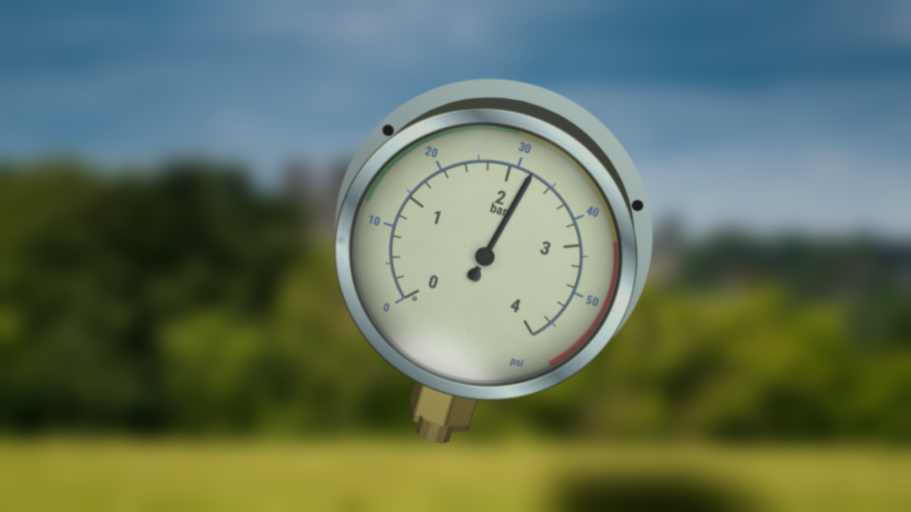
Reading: 2.2 bar
